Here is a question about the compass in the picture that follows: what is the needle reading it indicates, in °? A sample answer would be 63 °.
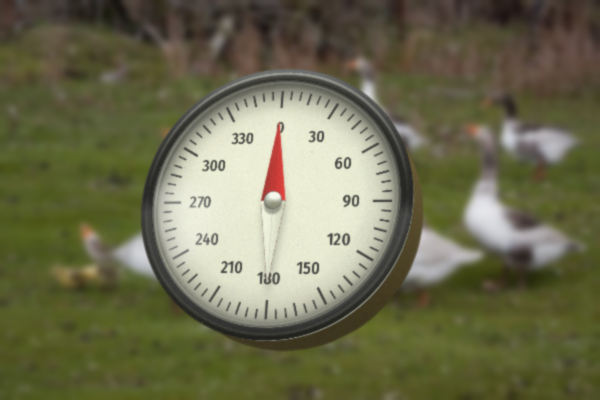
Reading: 0 °
